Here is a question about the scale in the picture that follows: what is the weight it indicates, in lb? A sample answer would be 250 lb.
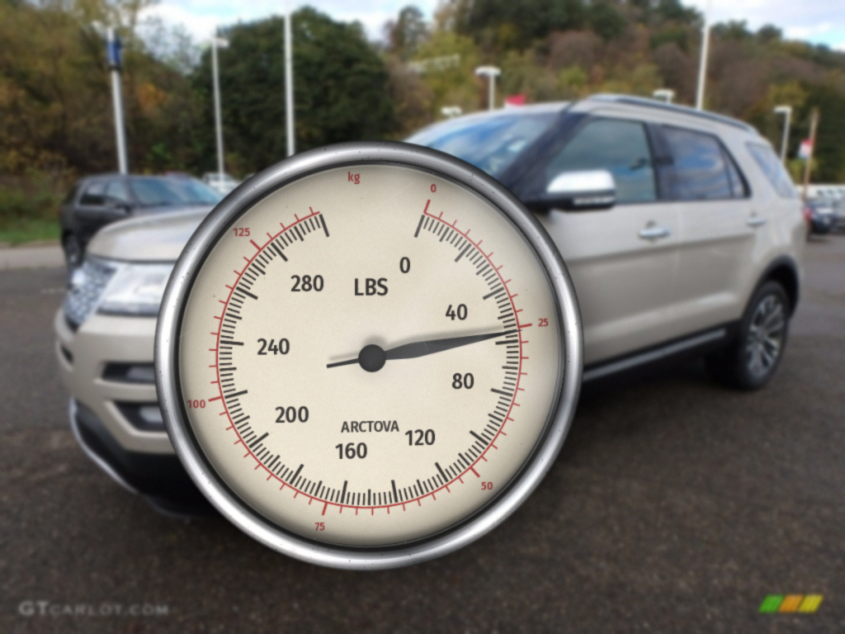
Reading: 56 lb
